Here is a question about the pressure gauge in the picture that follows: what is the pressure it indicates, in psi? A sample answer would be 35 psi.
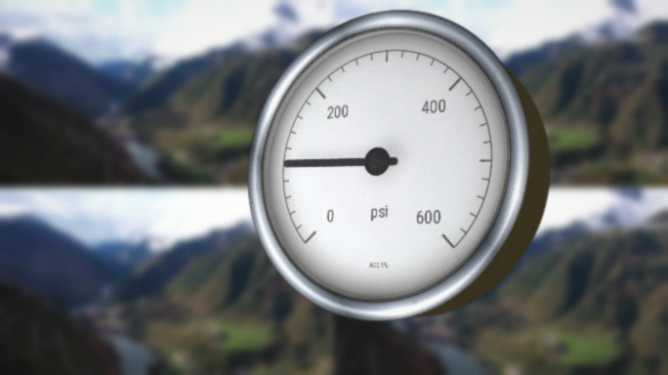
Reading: 100 psi
